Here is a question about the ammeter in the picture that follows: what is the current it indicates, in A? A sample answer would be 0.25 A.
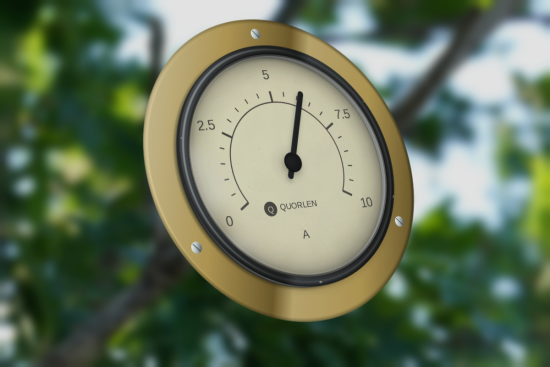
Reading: 6 A
